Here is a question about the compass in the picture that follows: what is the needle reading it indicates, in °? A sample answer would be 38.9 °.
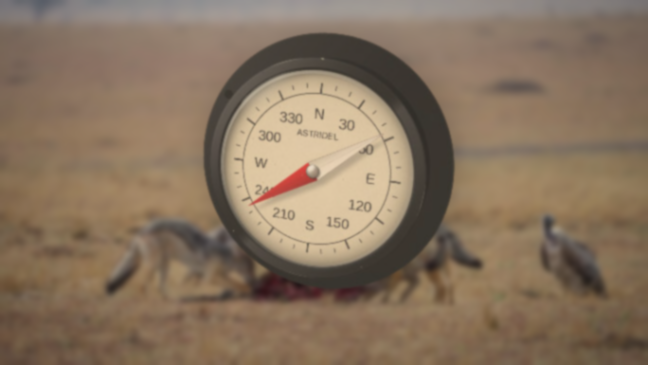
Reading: 235 °
